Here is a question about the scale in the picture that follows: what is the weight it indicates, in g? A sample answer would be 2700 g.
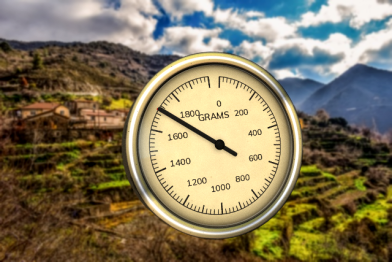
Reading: 1700 g
